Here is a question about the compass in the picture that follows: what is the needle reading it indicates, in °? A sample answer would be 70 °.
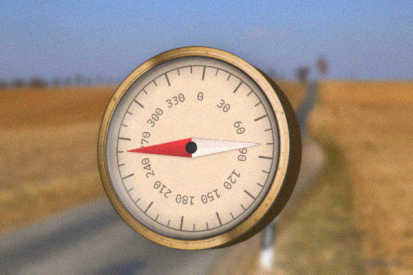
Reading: 260 °
